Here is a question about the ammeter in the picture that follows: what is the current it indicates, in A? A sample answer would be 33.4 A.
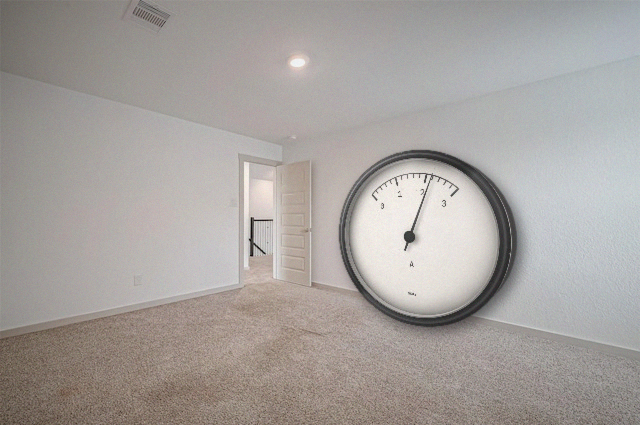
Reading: 2.2 A
